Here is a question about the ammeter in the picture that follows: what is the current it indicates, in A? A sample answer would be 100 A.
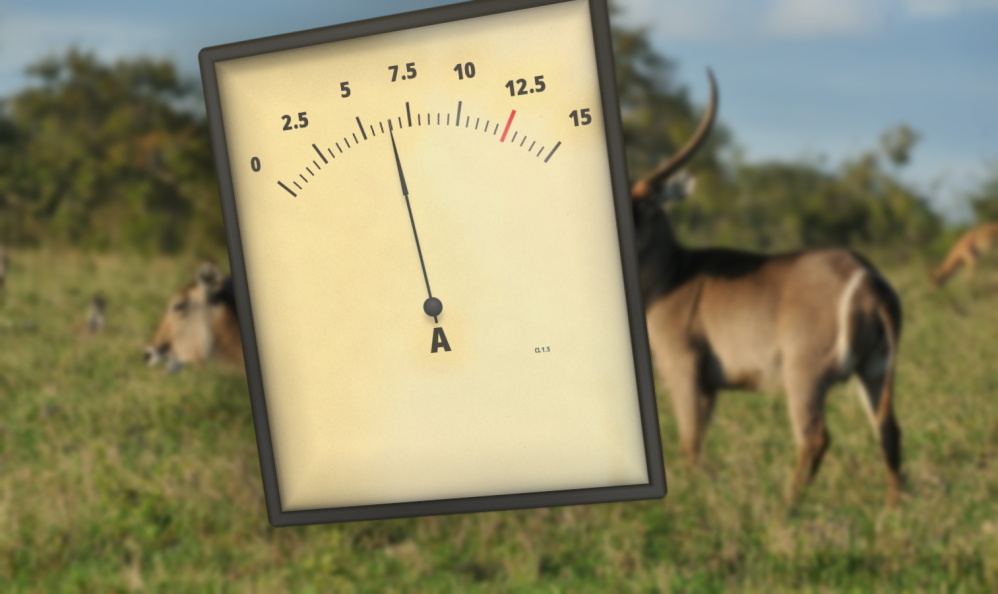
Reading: 6.5 A
